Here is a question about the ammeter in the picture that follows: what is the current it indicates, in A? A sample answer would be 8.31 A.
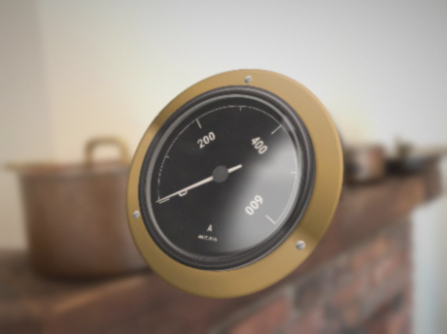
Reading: 0 A
